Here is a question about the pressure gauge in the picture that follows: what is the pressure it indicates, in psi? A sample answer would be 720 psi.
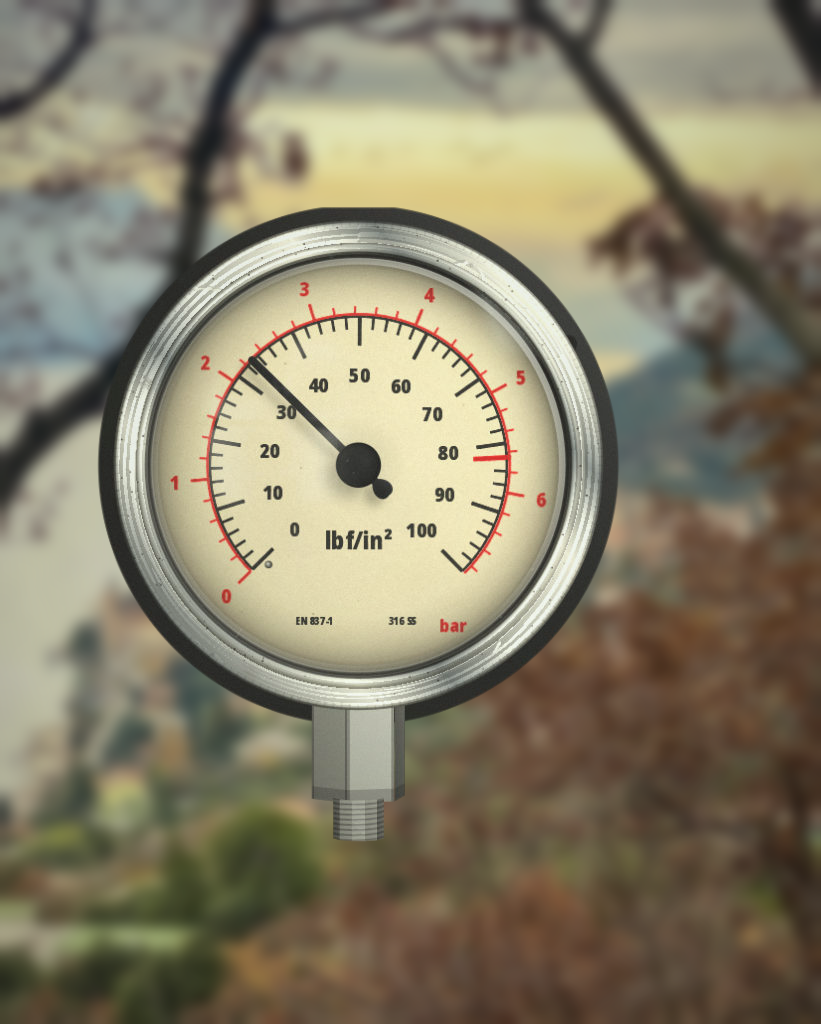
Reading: 33 psi
